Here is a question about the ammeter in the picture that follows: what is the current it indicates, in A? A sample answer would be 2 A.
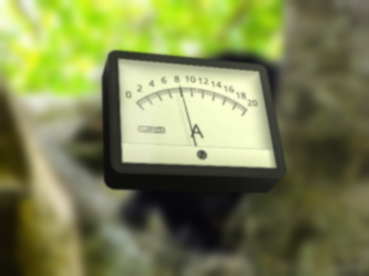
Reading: 8 A
